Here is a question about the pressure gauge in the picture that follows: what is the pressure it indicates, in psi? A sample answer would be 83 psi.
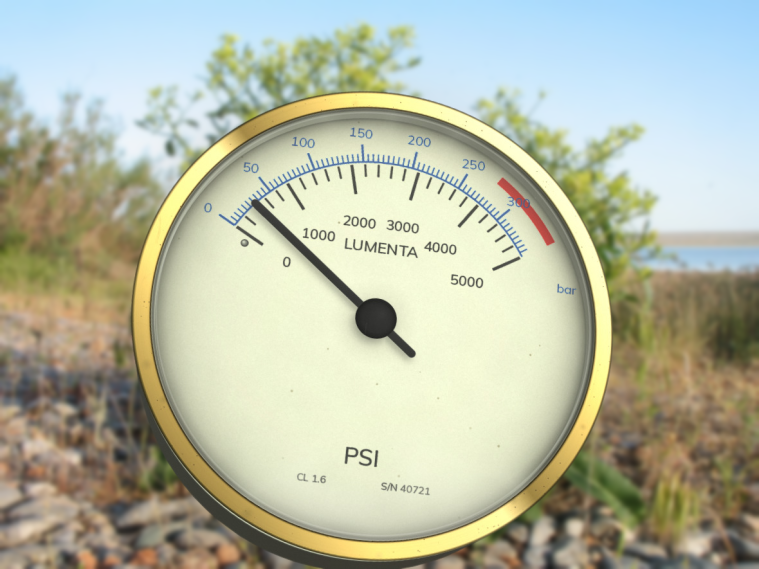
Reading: 400 psi
